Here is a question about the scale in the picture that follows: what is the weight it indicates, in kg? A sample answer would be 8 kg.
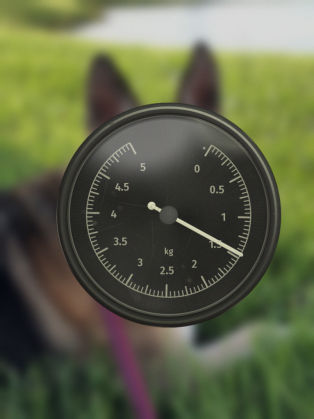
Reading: 1.45 kg
